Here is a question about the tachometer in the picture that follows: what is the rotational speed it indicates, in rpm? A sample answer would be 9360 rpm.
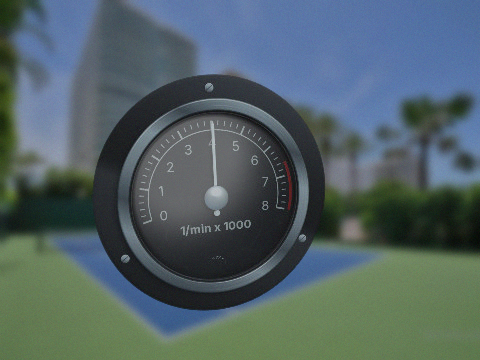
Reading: 4000 rpm
